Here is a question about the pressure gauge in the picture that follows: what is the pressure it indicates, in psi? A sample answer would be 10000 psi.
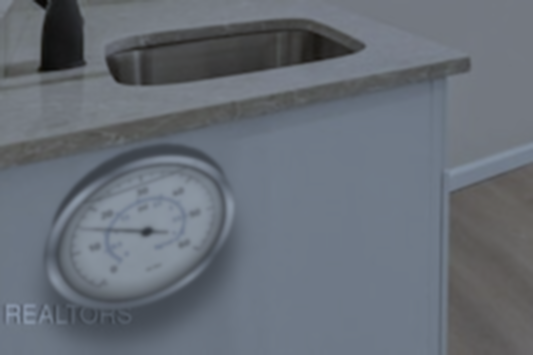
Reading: 16 psi
